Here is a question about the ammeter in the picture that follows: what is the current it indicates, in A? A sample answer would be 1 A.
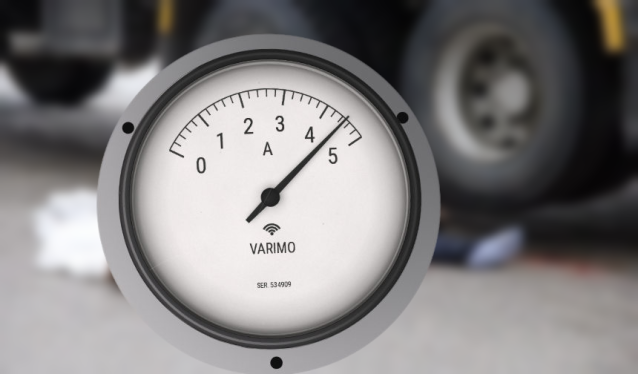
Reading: 4.5 A
